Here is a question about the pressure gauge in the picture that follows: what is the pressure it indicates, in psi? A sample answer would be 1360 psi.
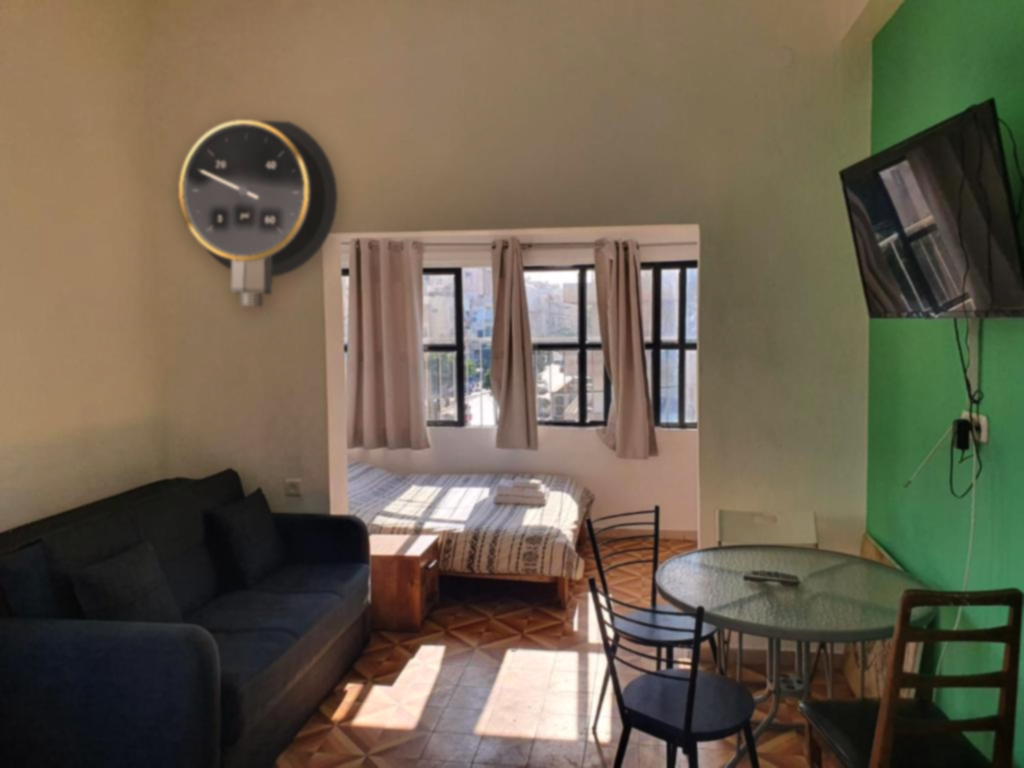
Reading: 15 psi
